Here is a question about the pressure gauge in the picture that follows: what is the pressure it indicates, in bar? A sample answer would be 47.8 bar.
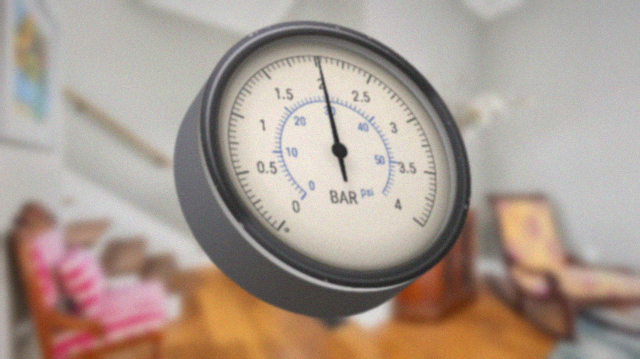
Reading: 2 bar
